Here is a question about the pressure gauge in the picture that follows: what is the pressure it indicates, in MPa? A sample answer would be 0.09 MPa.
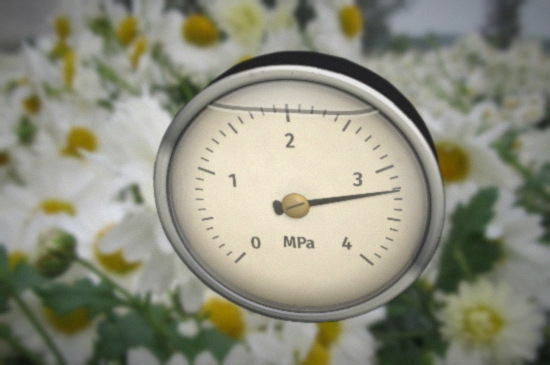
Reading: 3.2 MPa
